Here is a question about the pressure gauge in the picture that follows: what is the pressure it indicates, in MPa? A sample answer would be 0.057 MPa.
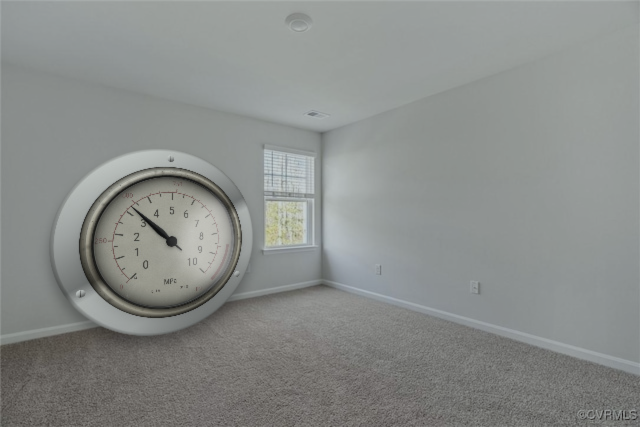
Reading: 3.25 MPa
